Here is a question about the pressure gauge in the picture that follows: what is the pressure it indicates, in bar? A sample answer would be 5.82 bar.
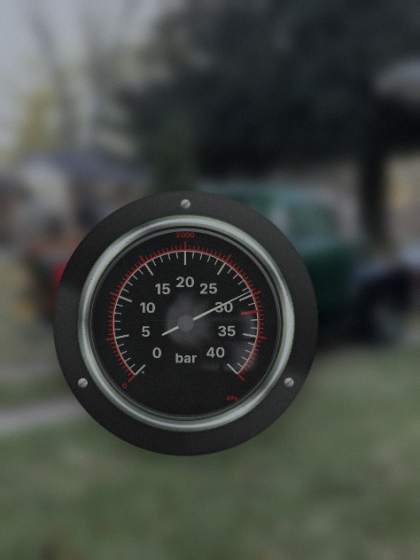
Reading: 29.5 bar
